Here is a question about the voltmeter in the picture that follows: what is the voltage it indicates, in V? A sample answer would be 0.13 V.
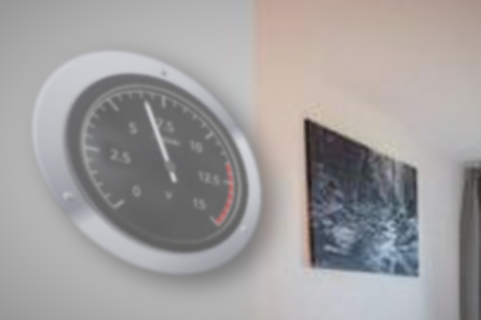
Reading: 6.5 V
